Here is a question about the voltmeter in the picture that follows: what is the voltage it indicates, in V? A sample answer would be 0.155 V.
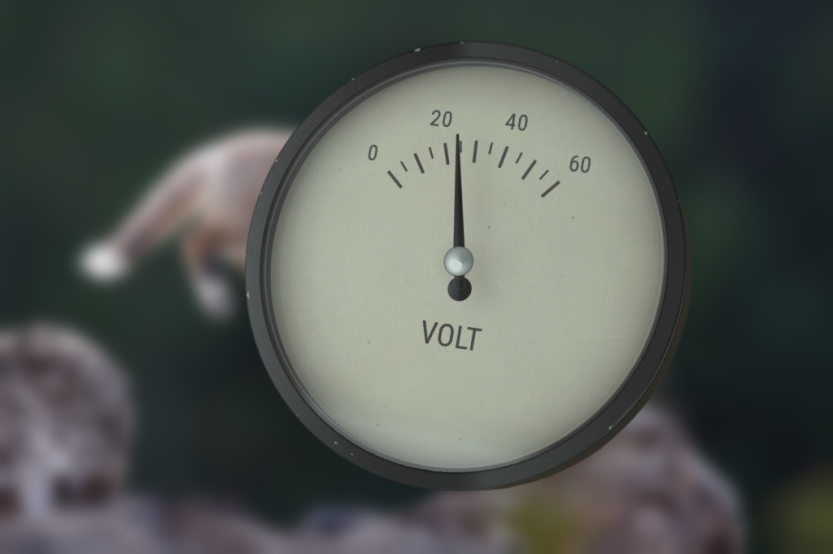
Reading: 25 V
